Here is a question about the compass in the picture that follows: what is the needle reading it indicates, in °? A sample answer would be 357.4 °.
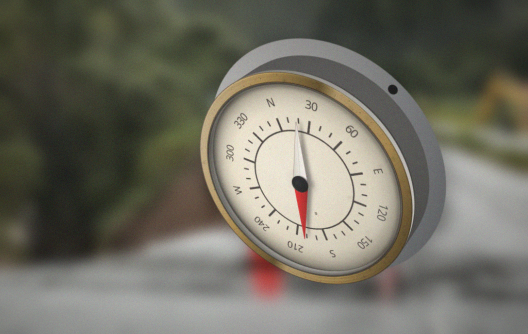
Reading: 200 °
